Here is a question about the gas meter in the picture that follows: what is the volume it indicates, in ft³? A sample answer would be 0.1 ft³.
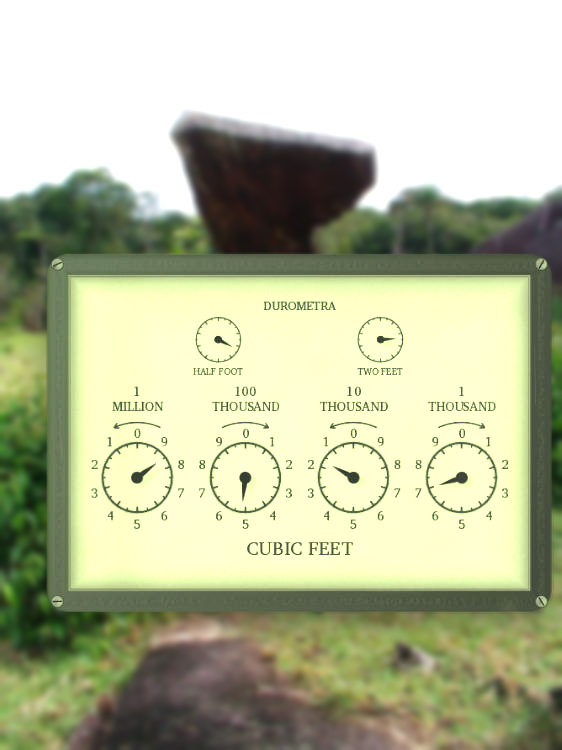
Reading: 851700 ft³
